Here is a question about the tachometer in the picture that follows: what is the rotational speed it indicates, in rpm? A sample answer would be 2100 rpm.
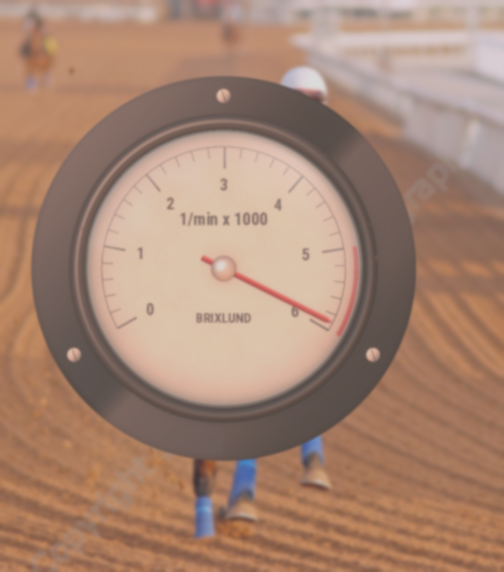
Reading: 5900 rpm
